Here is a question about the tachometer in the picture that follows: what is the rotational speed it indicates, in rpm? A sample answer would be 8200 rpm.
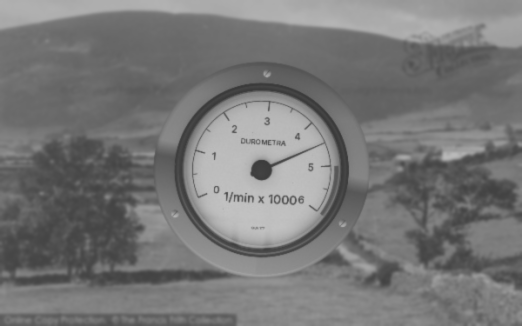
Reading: 4500 rpm
